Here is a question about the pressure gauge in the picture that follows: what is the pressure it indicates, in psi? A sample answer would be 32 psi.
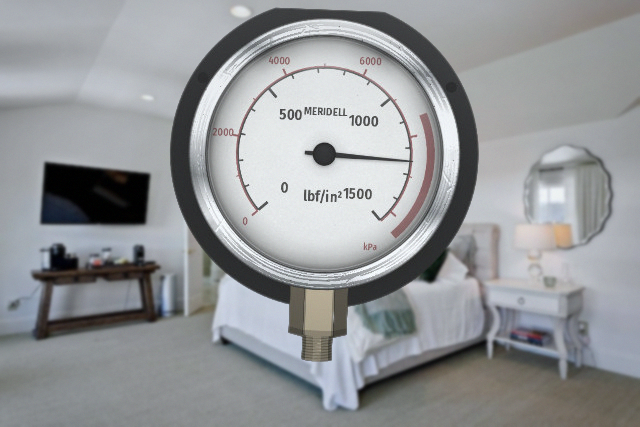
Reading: 1250 psi
